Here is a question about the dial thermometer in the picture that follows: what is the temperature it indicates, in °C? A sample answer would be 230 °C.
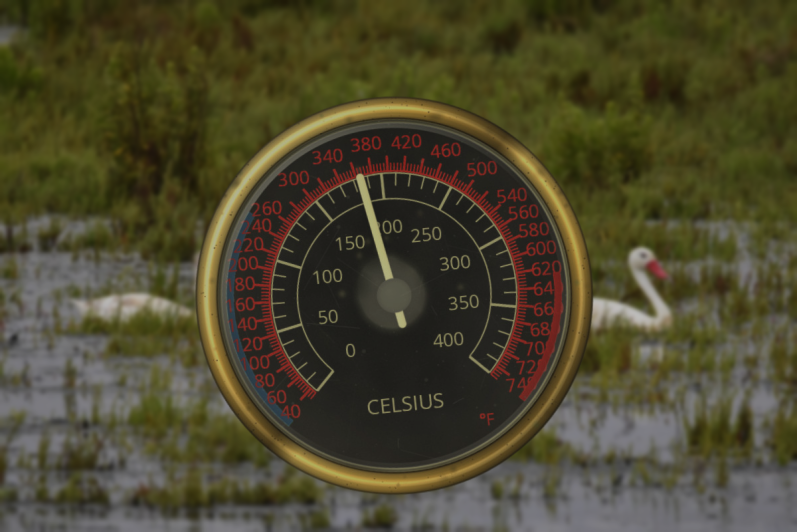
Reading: 185 °C
